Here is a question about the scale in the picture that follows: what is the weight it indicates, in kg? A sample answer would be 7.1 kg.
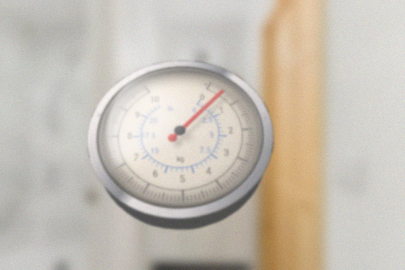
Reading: 0.5 kg
